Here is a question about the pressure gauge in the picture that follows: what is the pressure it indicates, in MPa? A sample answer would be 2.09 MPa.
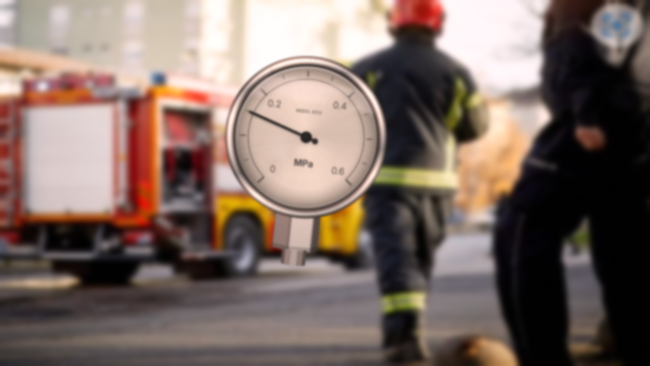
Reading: 0.15 MPa
